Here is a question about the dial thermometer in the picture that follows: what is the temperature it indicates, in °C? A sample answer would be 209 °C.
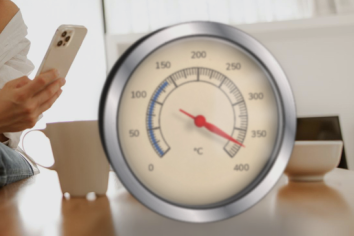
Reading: 375 °C
